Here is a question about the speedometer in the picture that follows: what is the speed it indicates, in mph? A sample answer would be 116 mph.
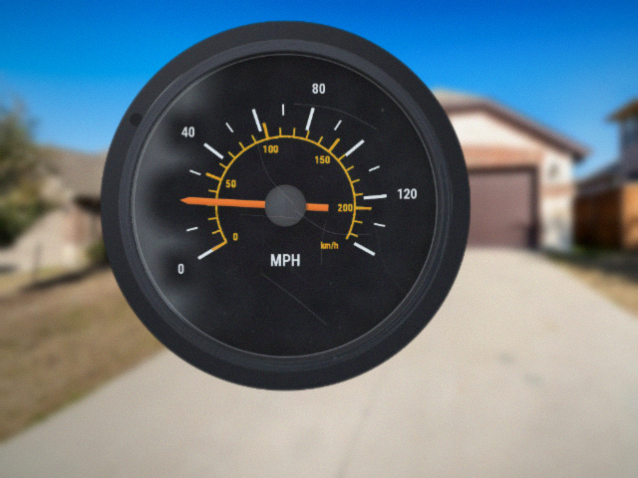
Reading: 20 mph
